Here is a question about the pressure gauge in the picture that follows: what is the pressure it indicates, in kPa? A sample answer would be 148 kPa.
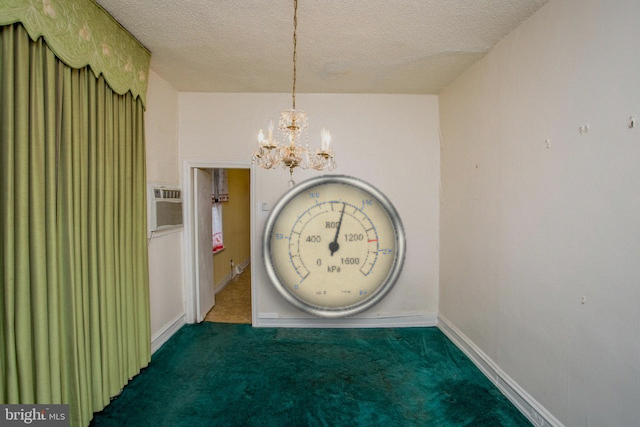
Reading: 900 kPa
